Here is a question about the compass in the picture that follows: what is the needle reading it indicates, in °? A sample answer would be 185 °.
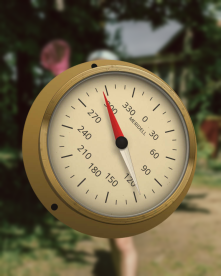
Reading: 295 °
